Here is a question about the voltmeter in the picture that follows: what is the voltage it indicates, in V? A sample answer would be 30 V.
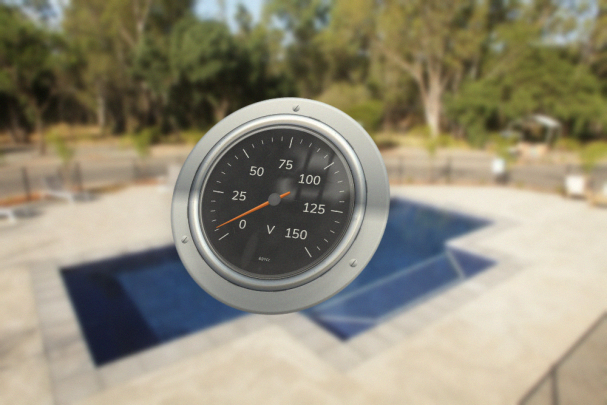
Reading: 5 V
